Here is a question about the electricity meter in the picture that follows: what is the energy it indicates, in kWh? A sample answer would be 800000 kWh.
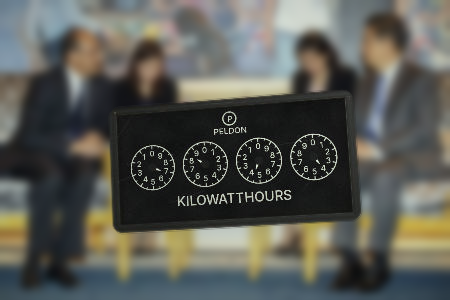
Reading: 6844 kWh
